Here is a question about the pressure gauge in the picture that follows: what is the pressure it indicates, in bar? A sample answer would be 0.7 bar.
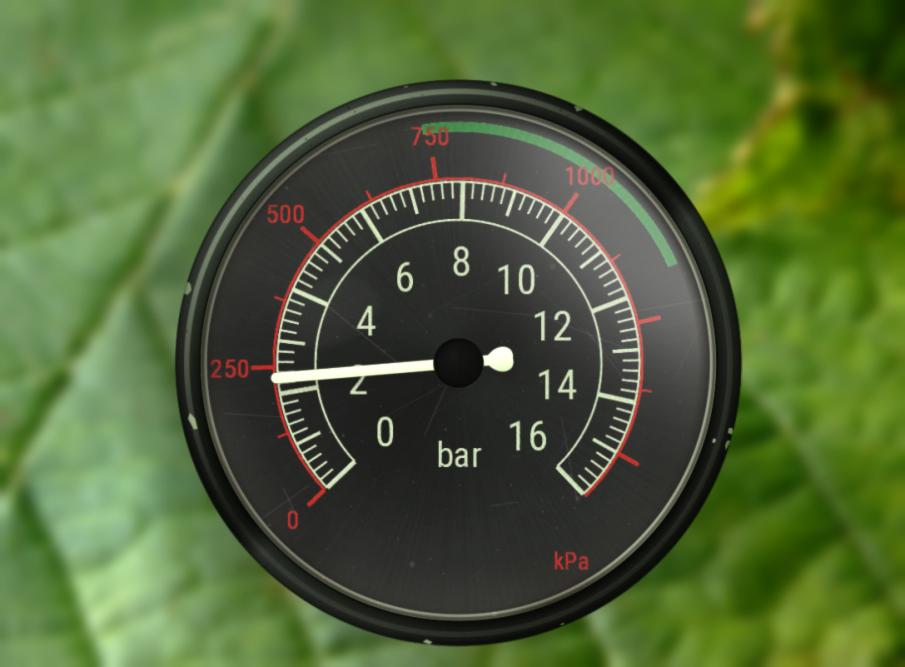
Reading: 2.3 bar
